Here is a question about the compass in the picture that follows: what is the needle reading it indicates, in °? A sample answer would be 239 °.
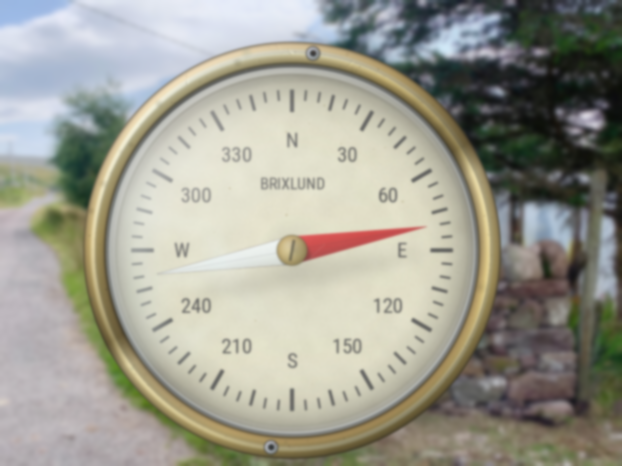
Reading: 80 °
